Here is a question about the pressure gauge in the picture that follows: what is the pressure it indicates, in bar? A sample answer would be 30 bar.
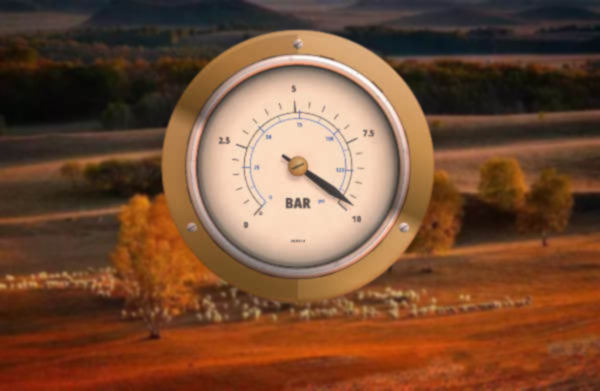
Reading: 9.75 bar
